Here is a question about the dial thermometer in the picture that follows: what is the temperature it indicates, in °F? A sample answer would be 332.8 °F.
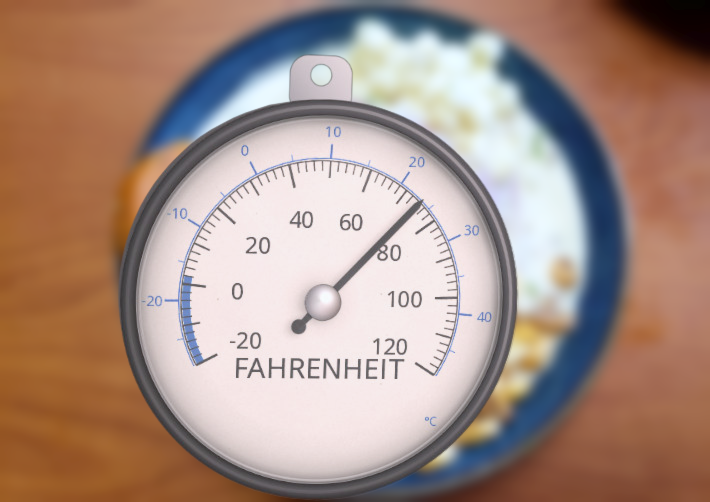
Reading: 74 °F
